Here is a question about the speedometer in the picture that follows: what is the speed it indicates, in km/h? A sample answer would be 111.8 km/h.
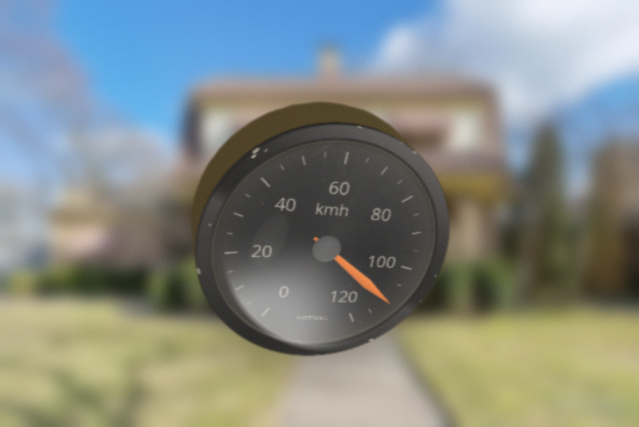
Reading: 110 km/h
